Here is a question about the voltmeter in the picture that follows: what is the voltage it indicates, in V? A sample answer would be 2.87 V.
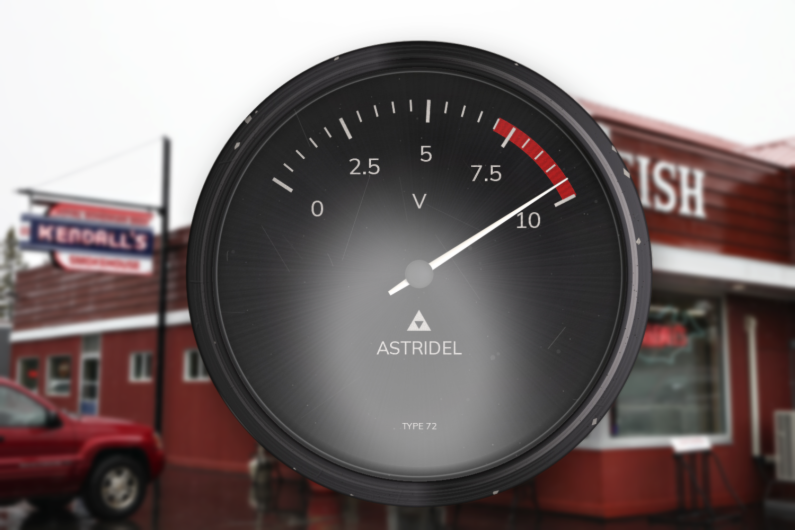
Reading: 9.5 V
